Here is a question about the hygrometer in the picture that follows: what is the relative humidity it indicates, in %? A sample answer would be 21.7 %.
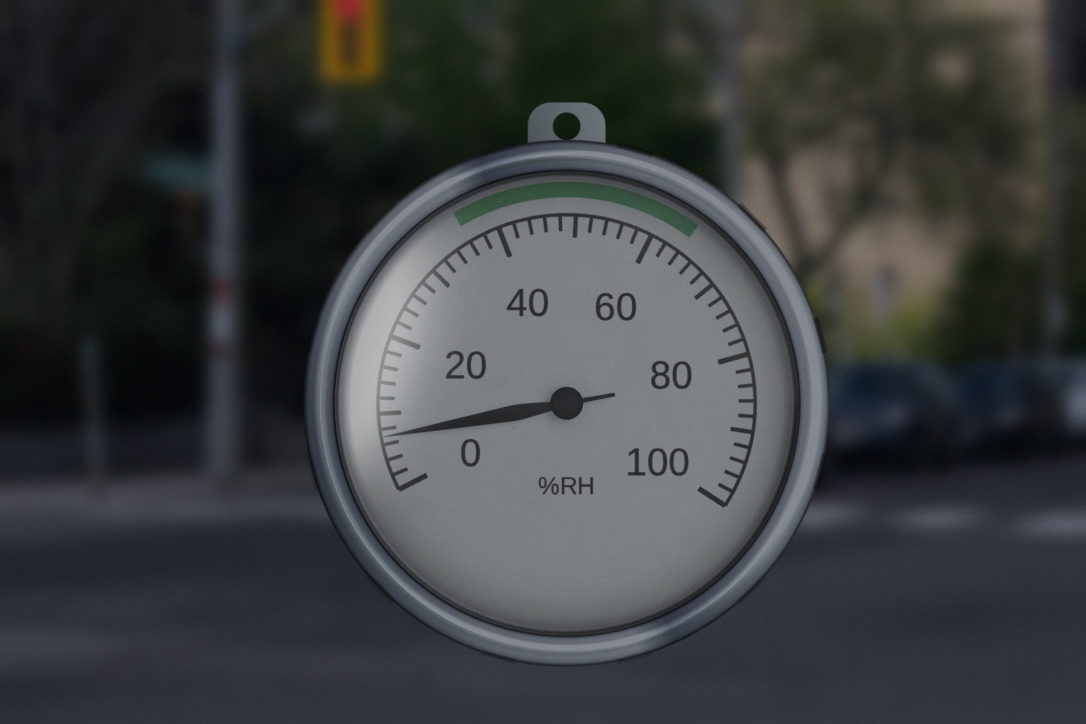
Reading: 7 %
